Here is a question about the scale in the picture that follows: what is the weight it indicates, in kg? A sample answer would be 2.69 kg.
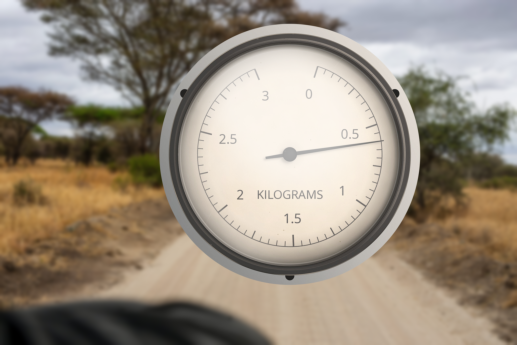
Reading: 0.6 kg
